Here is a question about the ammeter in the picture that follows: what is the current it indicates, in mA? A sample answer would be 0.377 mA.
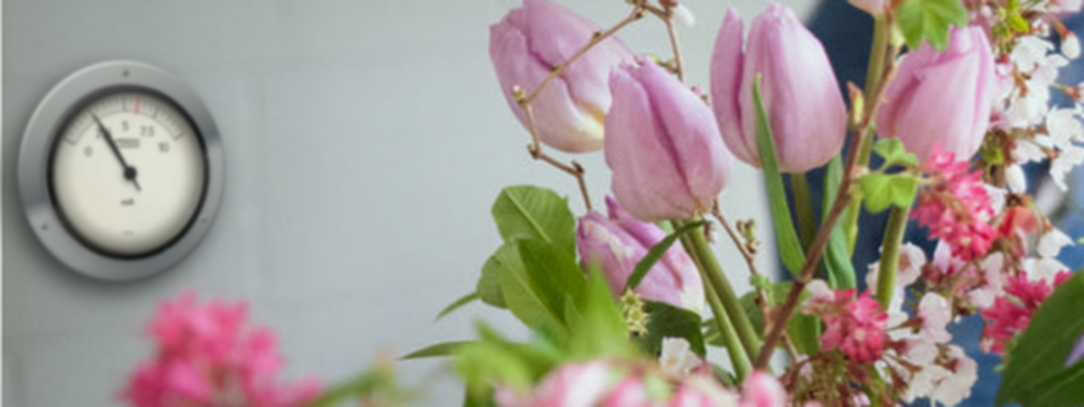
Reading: 2.5 mA
